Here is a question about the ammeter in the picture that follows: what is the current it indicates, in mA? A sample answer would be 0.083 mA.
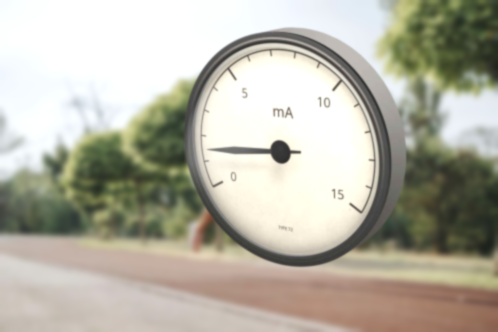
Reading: 1.5 mA
